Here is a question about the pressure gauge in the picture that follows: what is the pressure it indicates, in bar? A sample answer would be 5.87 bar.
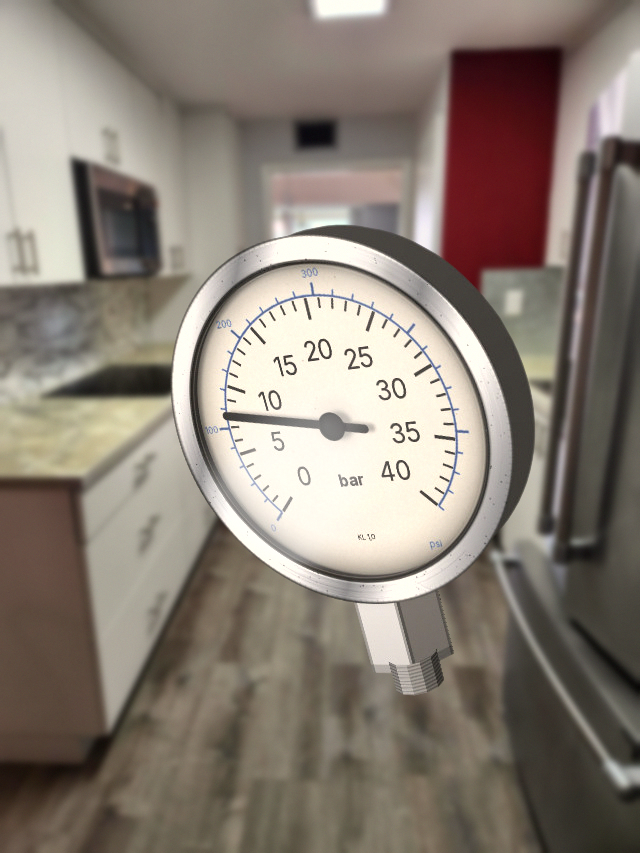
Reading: 8 bar
